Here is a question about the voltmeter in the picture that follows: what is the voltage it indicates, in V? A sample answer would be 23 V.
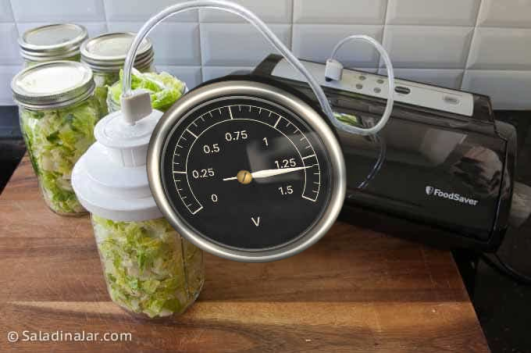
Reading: 1.3 V
